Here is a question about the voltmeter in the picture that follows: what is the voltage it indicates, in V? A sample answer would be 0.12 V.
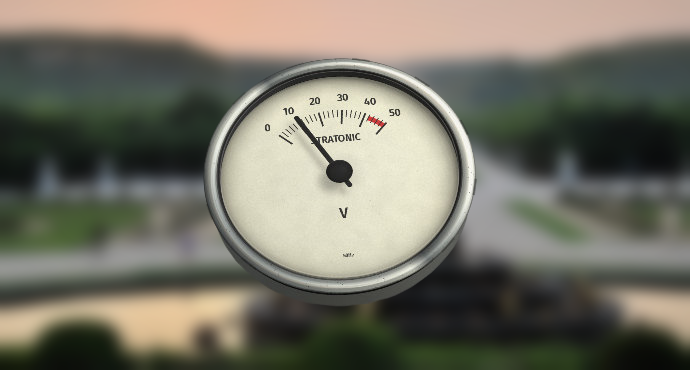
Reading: 10 V
